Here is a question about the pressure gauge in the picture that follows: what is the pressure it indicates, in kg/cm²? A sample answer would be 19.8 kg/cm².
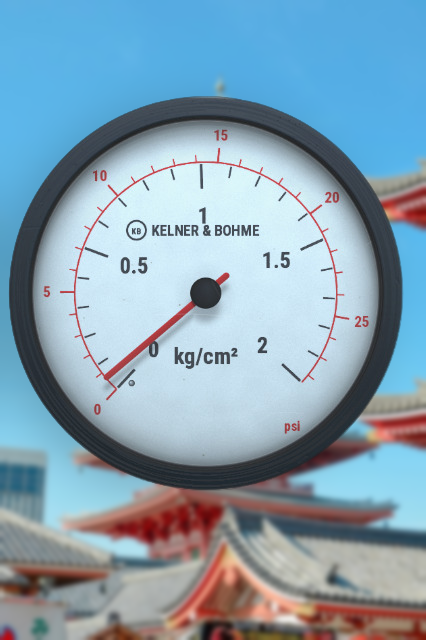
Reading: 0.05 kg/cm²
